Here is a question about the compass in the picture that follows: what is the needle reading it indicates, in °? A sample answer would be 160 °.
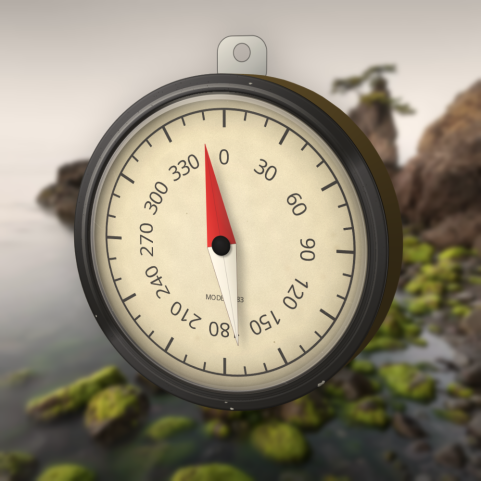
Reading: 350 °
